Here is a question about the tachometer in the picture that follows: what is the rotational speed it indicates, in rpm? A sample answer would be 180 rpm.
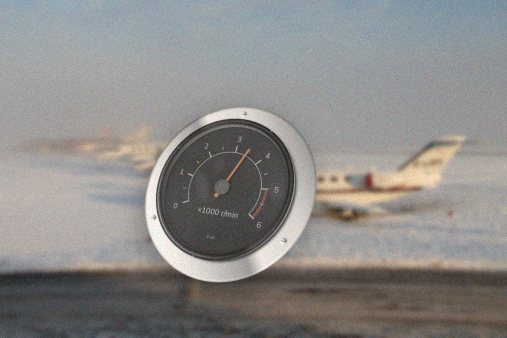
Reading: 3500 rpm
